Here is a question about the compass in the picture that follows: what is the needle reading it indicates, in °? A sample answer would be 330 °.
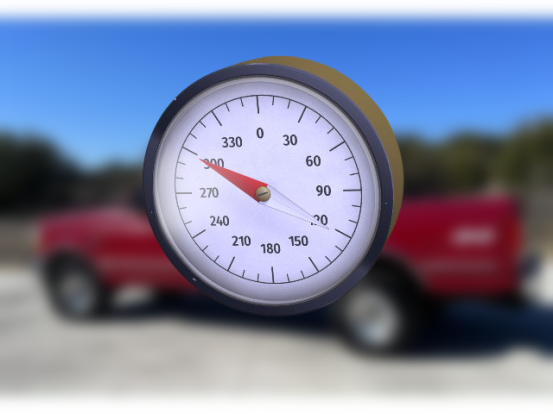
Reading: 300 °
